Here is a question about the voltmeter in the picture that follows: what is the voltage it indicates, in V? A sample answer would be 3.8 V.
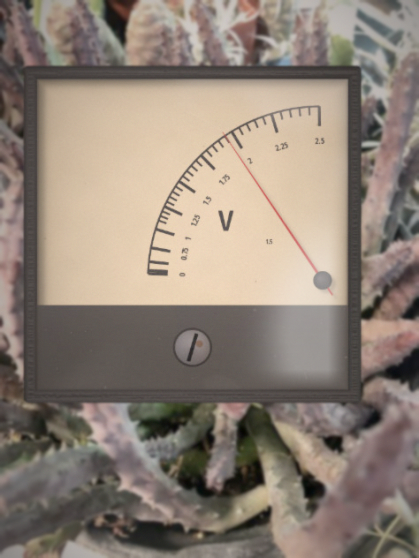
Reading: 1.95 V
